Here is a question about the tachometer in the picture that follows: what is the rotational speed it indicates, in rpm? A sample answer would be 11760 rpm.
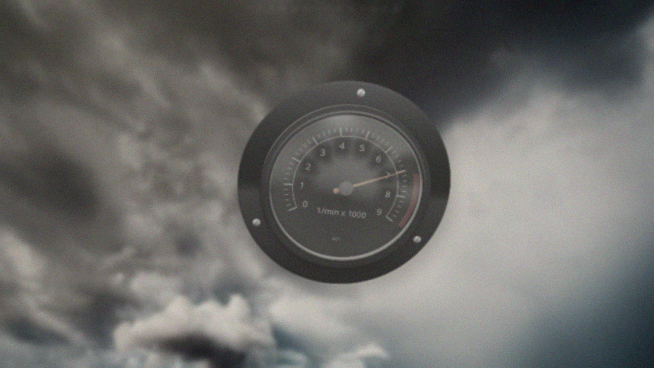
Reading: 7000 rpm
